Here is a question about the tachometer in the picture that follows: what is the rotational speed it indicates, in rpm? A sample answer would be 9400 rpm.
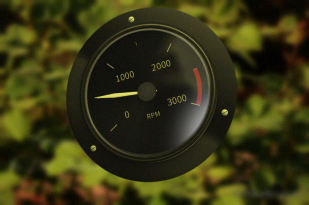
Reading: 500 rpm
